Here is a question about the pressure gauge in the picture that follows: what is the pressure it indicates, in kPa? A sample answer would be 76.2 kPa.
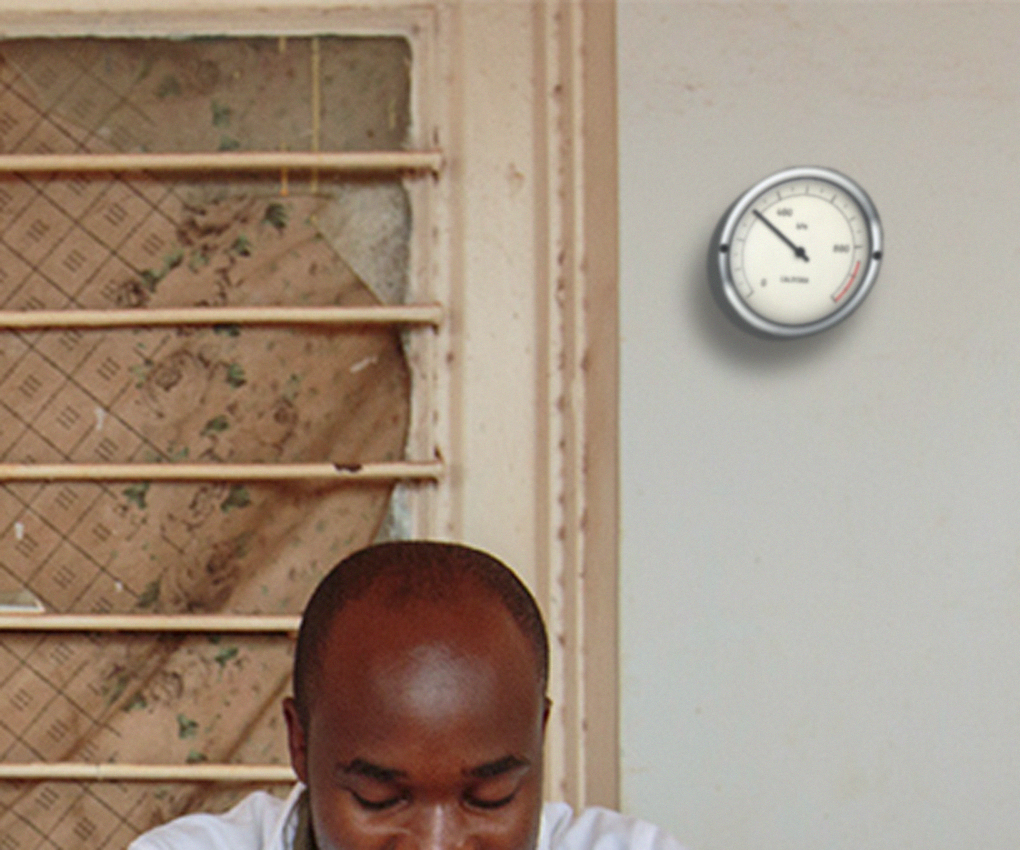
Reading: 300 kPa
